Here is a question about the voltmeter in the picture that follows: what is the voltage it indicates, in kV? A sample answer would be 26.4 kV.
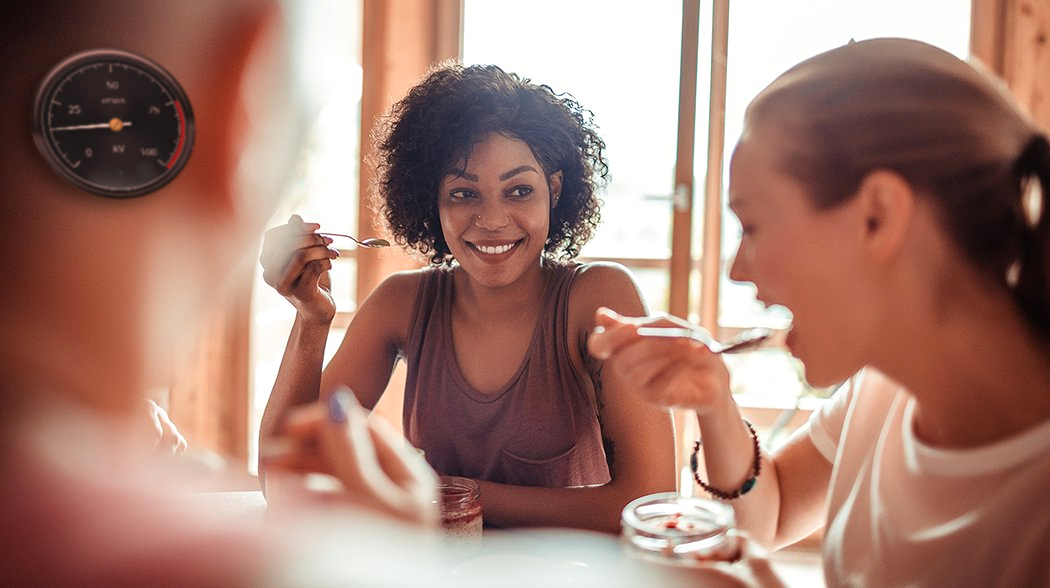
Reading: 15 kV
